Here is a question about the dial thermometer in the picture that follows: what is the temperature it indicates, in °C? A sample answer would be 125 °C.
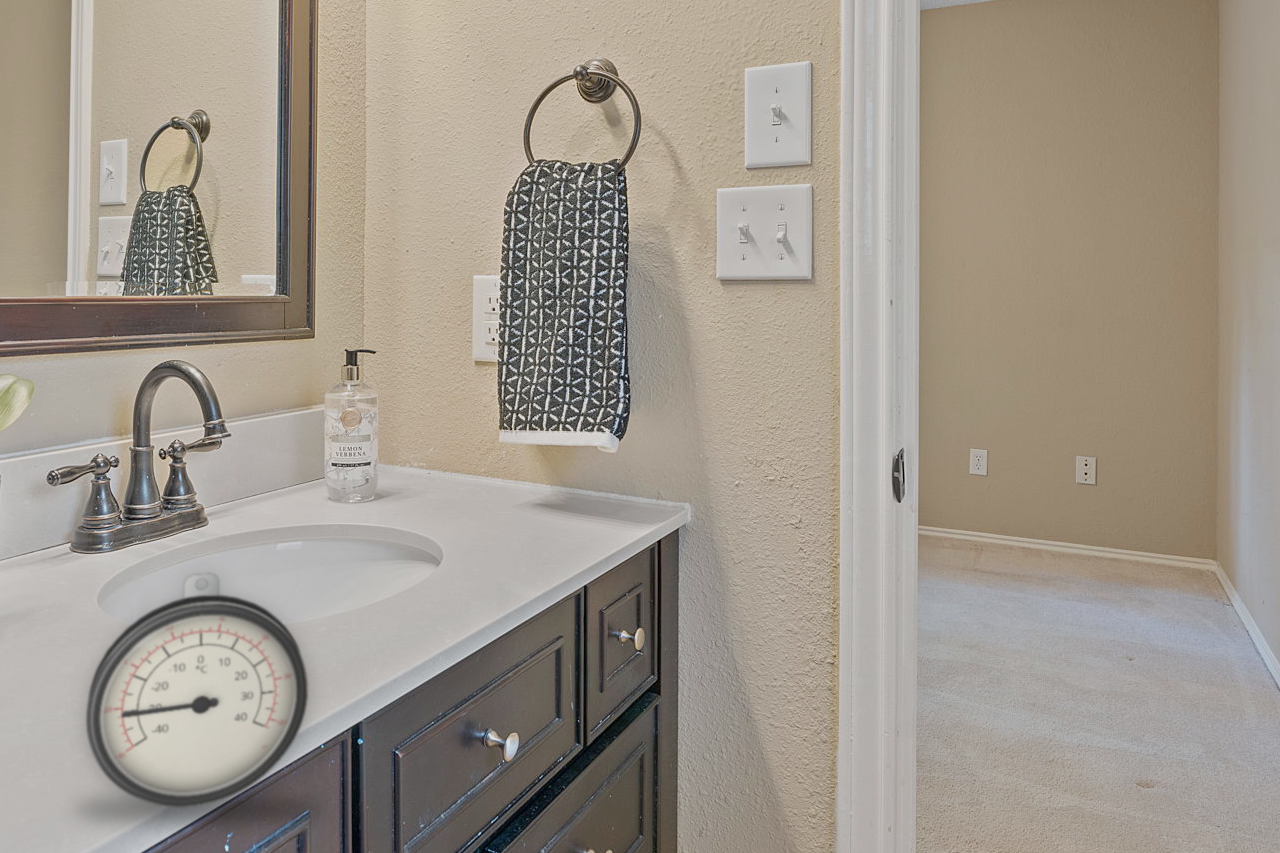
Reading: -30 °C
